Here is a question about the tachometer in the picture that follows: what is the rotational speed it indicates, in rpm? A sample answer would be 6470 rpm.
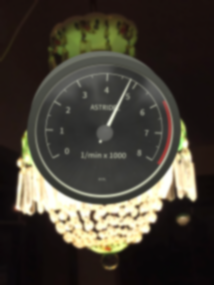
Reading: 4750 rpm
